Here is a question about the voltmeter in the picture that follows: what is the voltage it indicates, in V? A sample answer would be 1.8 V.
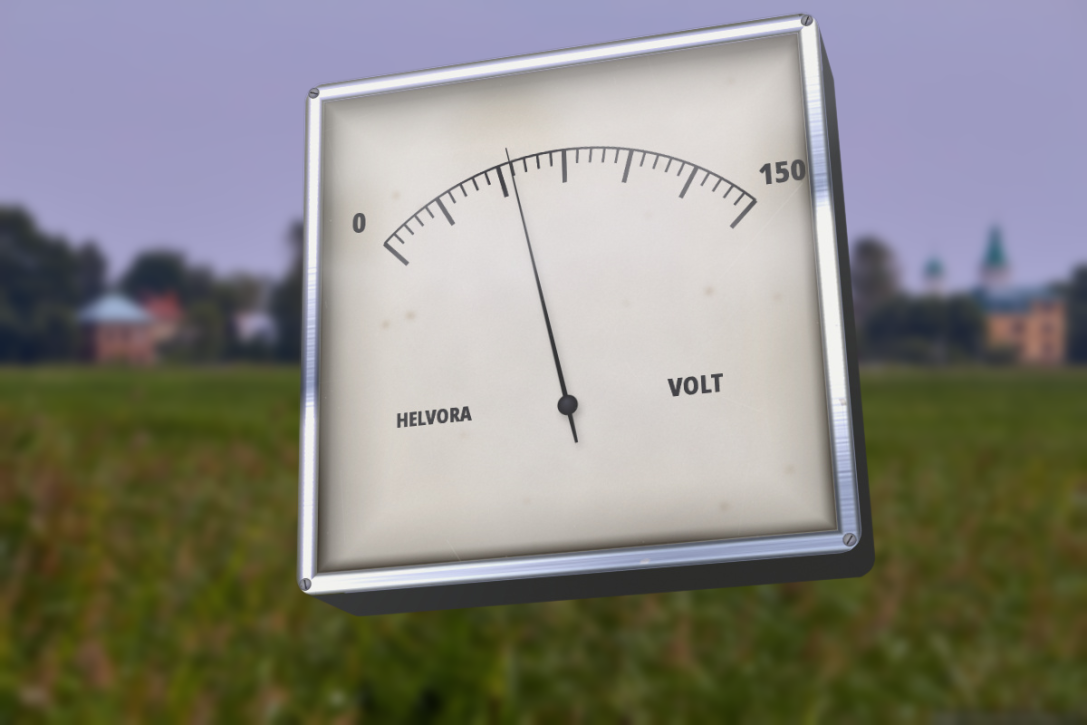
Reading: 55 V
